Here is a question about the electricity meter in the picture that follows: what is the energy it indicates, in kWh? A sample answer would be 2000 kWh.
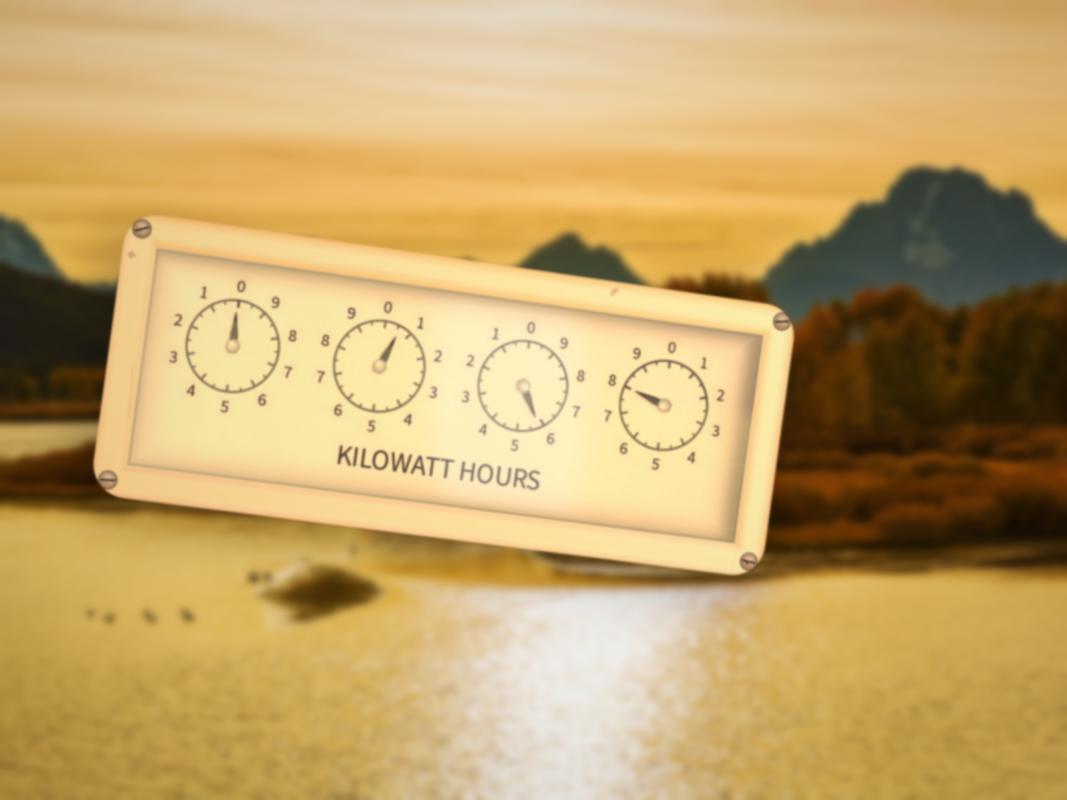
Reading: 58 kWh
